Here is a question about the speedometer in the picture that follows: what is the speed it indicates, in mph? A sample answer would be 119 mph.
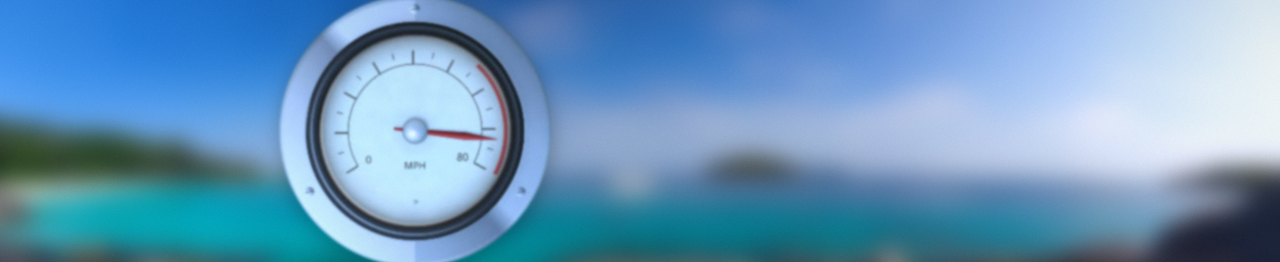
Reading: 72.5 mph
